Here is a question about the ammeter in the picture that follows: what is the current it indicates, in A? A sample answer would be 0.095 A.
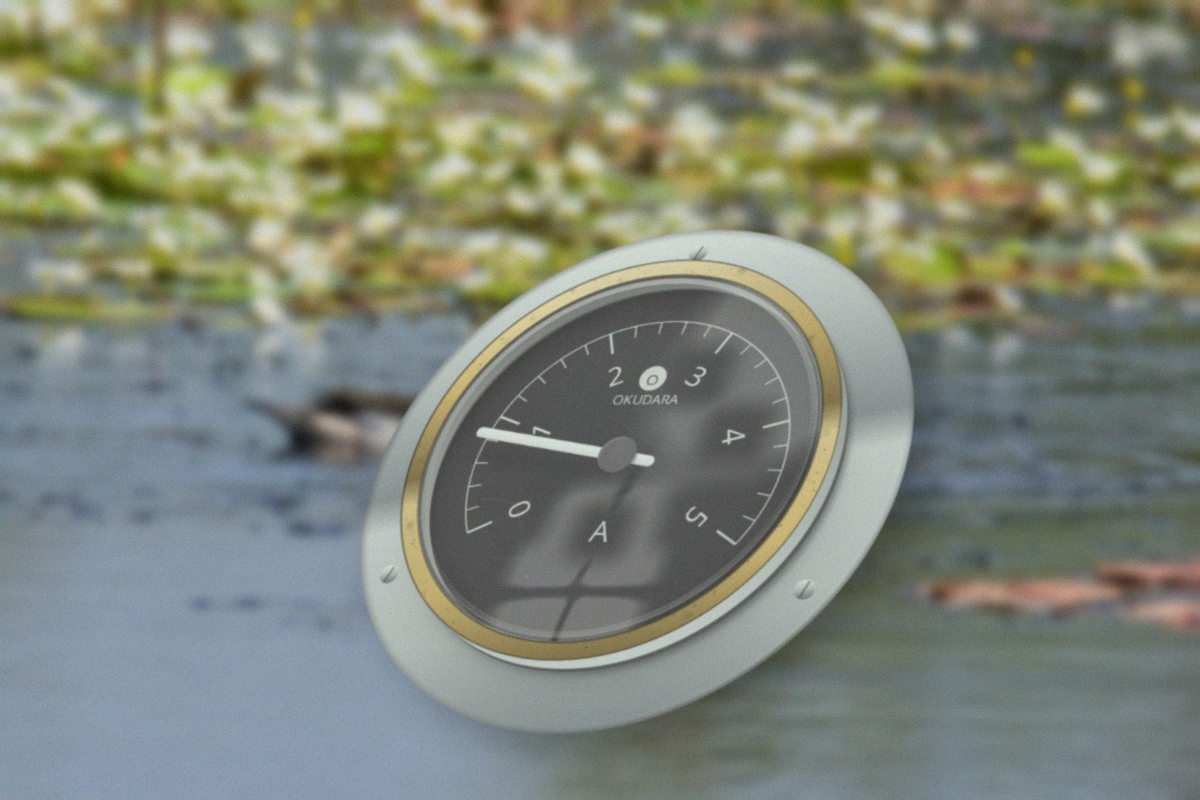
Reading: 0.8 A
